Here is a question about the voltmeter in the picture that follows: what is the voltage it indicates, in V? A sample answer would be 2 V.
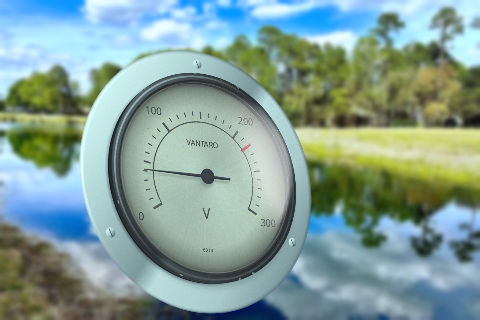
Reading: 40 V
